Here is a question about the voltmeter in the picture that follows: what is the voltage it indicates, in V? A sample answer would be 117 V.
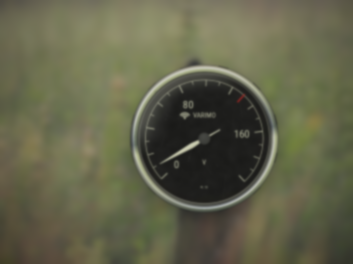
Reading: 10 V
